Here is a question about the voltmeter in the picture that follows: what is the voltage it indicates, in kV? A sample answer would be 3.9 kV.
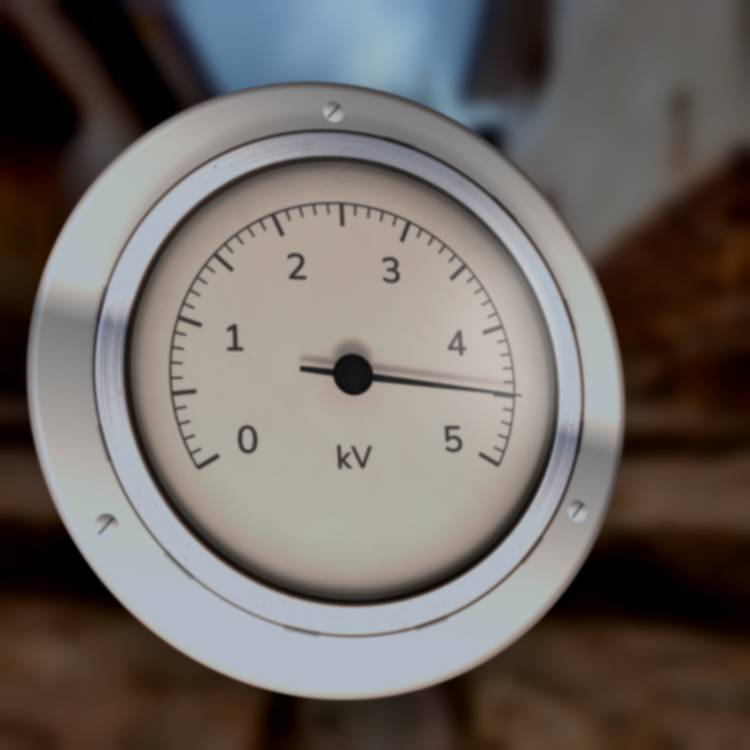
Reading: 4.5 kV
